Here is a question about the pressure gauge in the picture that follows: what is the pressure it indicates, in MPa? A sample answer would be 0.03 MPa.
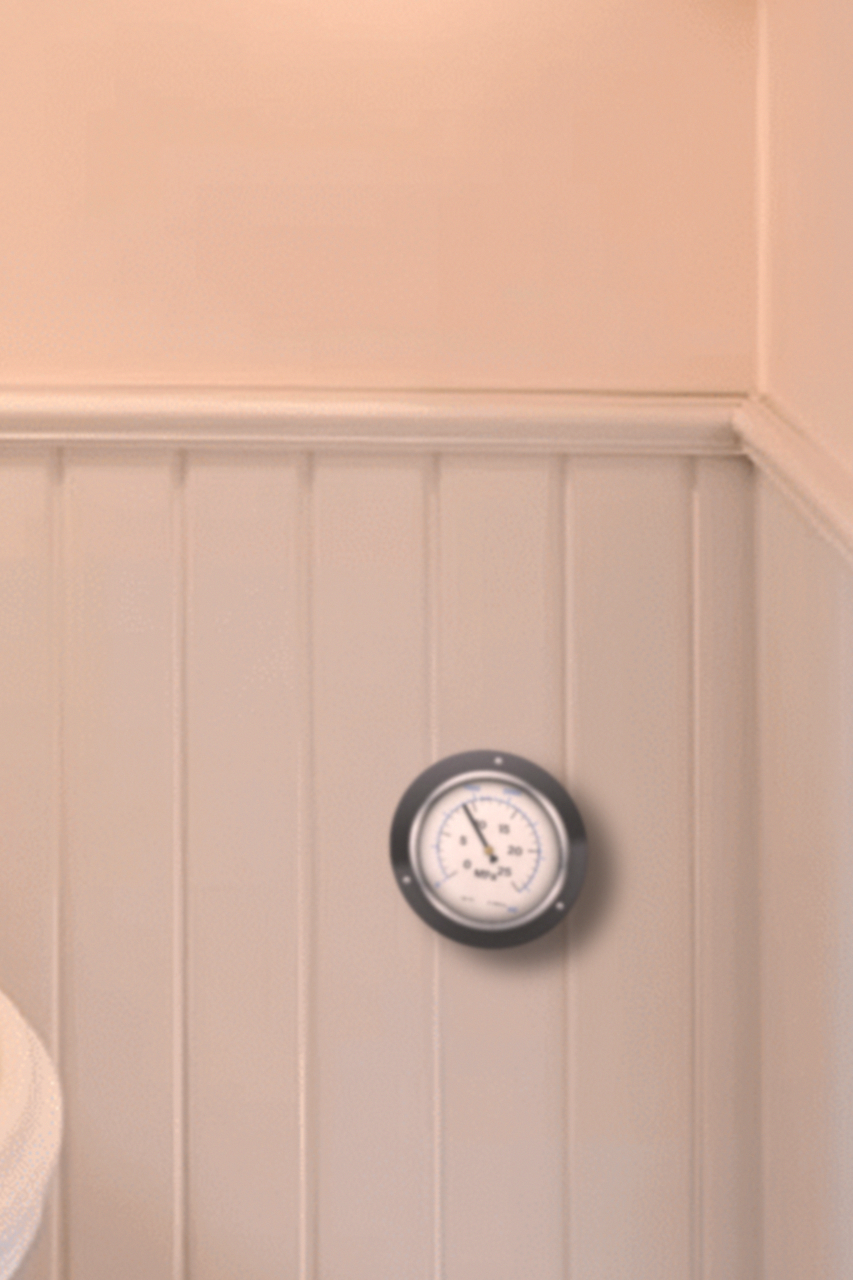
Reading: 9 MPa
